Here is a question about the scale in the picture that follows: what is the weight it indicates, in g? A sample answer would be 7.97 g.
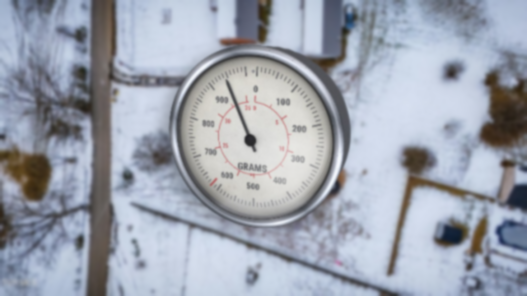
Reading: 950 g
